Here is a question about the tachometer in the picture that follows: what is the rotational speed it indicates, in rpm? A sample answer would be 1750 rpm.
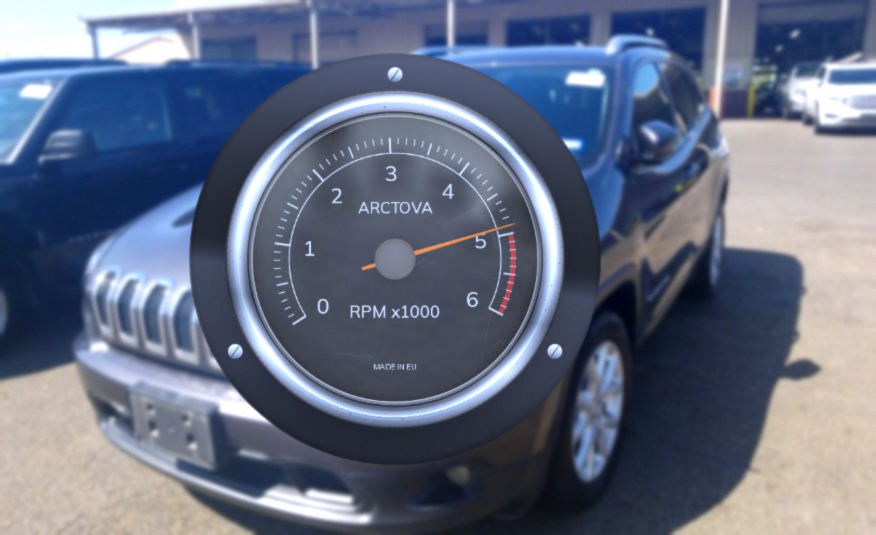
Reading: 4900 rpm
